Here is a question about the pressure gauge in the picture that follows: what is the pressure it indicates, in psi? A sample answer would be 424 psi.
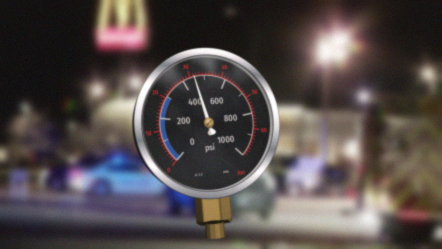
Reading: 450 psi
